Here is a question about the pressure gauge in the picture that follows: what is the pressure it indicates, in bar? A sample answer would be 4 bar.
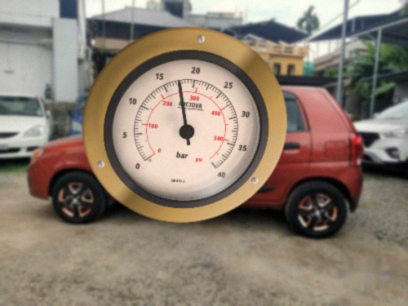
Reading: 17.5 bar
